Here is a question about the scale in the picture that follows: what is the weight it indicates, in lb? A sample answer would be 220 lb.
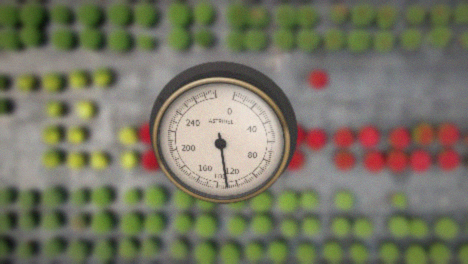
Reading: 130 lb
